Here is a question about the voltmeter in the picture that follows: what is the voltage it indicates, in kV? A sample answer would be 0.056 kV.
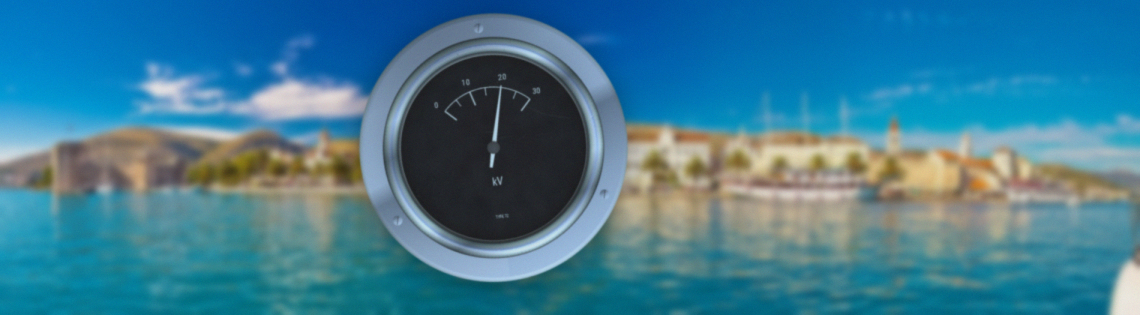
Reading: 20 kV
